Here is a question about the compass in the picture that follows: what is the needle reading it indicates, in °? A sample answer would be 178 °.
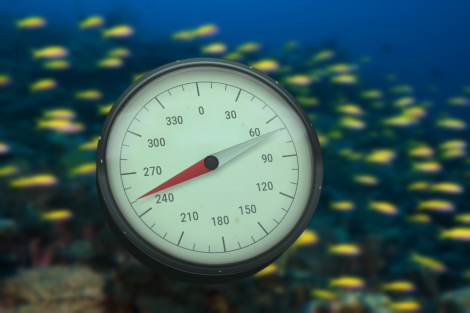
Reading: 250 °
